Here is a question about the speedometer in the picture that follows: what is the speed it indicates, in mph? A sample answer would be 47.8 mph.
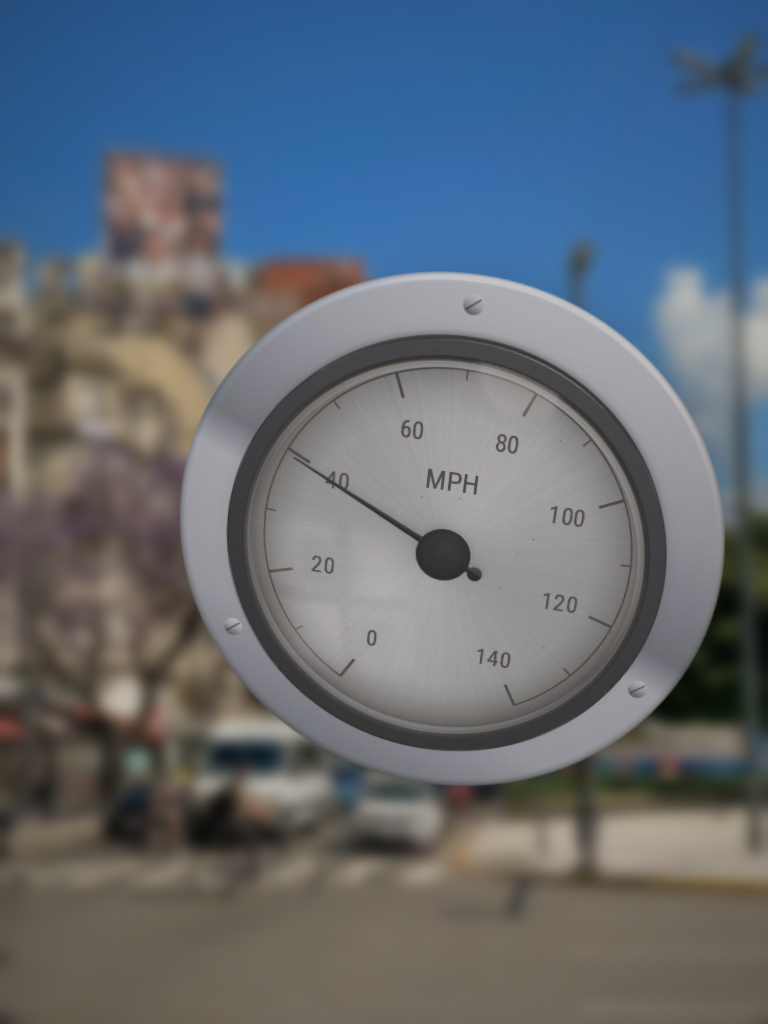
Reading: 40 mph
